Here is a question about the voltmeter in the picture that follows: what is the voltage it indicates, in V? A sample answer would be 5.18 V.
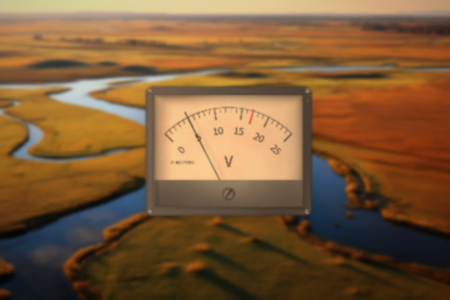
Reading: 5 V
